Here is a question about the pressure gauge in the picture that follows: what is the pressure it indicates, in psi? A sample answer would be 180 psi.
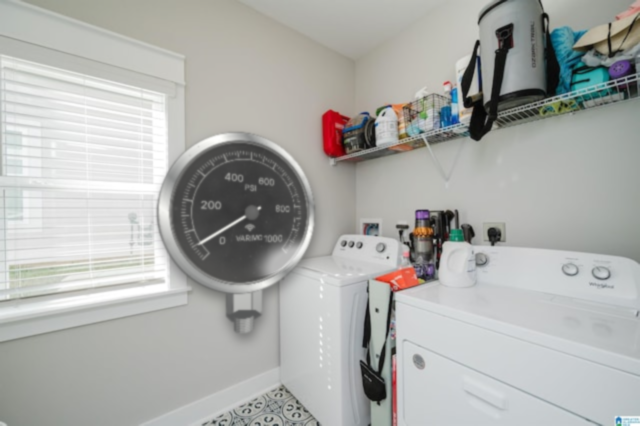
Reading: 50 psi
